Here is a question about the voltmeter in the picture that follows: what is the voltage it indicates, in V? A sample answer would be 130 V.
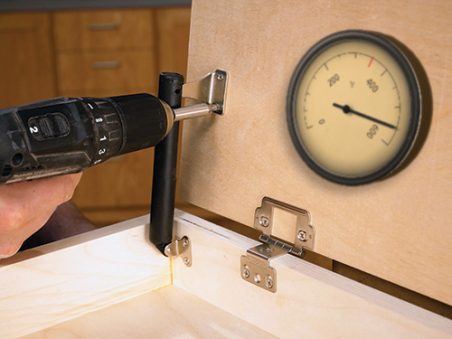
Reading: 550 V
